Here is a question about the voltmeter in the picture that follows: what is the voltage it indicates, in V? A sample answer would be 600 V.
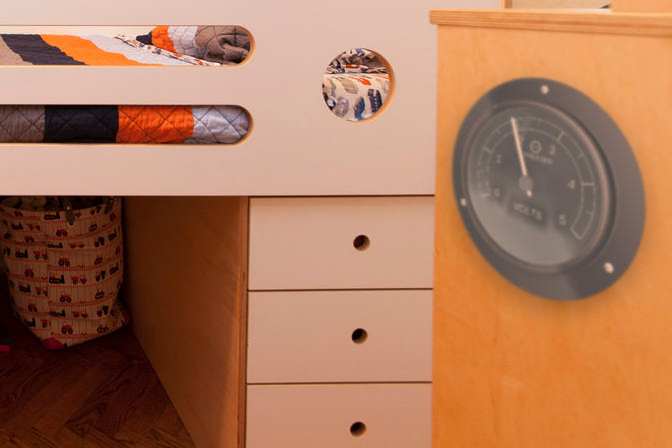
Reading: 2 V
